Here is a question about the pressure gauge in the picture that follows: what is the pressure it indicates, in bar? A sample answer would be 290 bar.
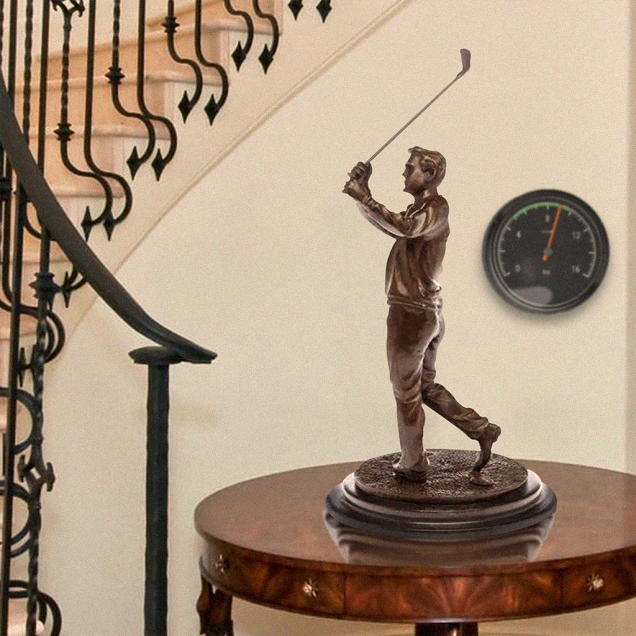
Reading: 9 bar
